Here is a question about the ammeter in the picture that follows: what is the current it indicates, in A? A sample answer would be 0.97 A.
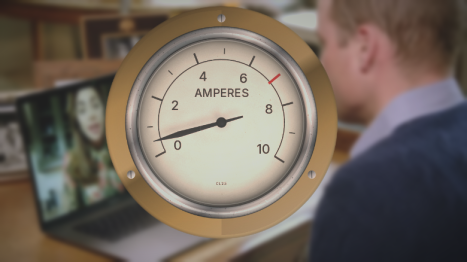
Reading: 0.5 A
